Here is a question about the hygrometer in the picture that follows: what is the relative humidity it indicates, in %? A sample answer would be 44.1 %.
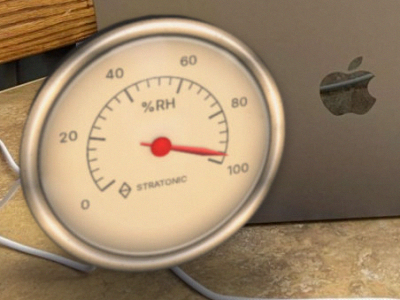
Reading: 96 %
